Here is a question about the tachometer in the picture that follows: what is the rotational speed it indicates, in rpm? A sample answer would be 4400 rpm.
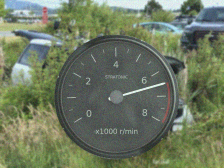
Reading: 6500 rpm
